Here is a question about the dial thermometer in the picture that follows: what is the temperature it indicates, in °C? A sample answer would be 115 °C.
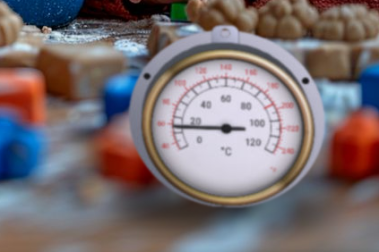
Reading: 15 °C
